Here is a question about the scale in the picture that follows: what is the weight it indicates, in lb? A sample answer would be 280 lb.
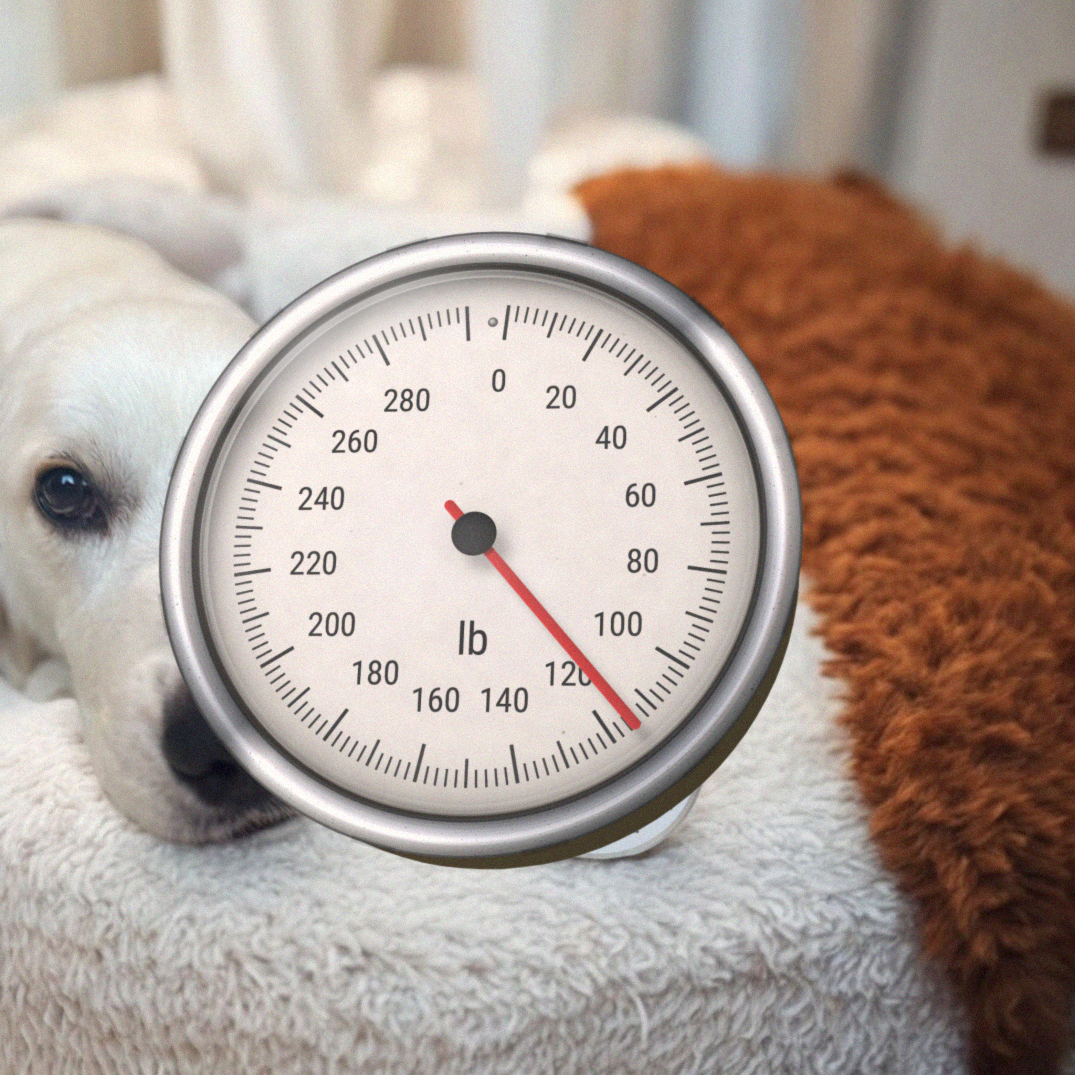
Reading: 115 lb
